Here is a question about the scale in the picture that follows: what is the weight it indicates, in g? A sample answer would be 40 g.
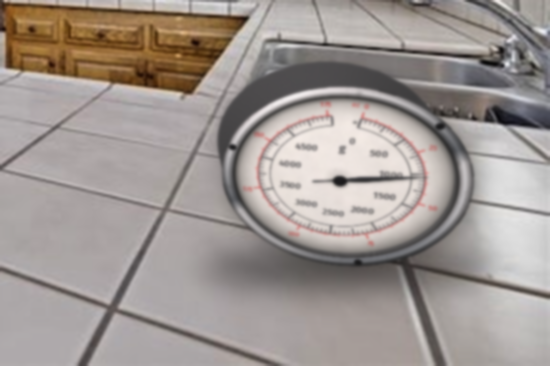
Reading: 1000 g
